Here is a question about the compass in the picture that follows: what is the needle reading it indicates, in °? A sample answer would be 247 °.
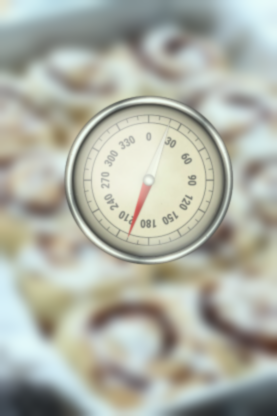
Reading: 200 °
